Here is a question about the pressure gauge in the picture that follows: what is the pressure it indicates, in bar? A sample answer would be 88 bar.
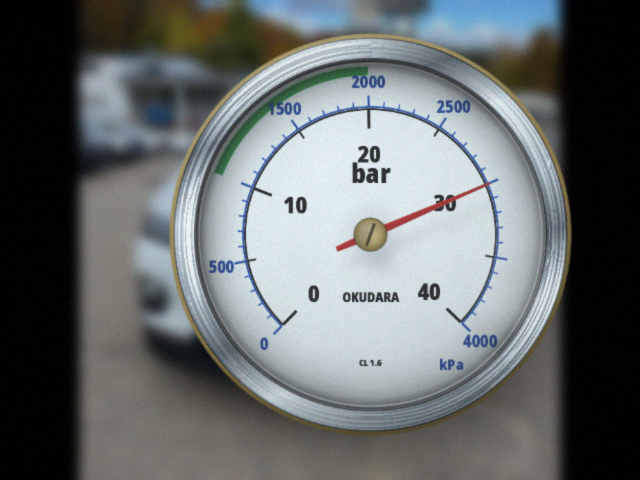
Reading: 30 bar
